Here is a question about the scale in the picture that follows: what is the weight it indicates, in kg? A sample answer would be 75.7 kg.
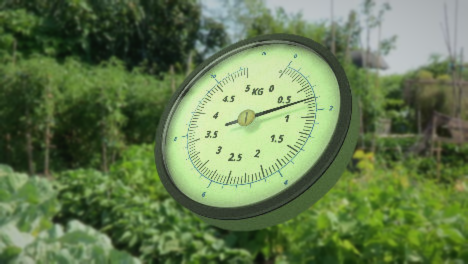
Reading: 0.75 kg
